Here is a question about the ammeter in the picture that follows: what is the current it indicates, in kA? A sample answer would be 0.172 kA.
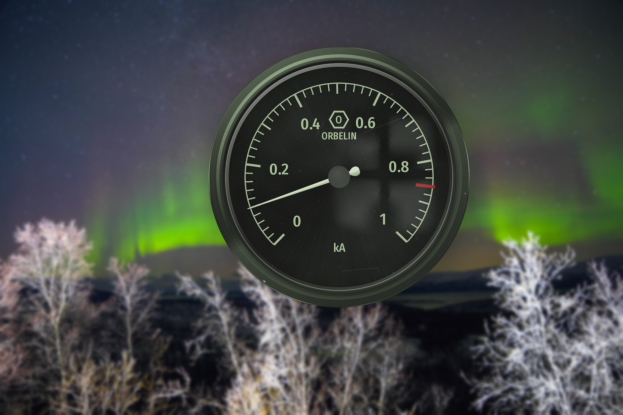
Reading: 0.1 kA
